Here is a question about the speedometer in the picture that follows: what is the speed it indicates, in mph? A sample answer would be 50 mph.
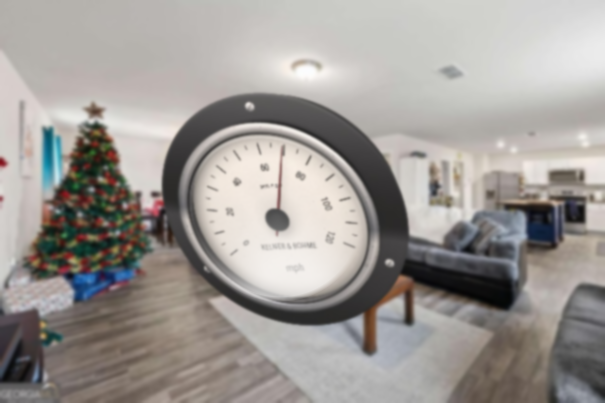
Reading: 70 mph
